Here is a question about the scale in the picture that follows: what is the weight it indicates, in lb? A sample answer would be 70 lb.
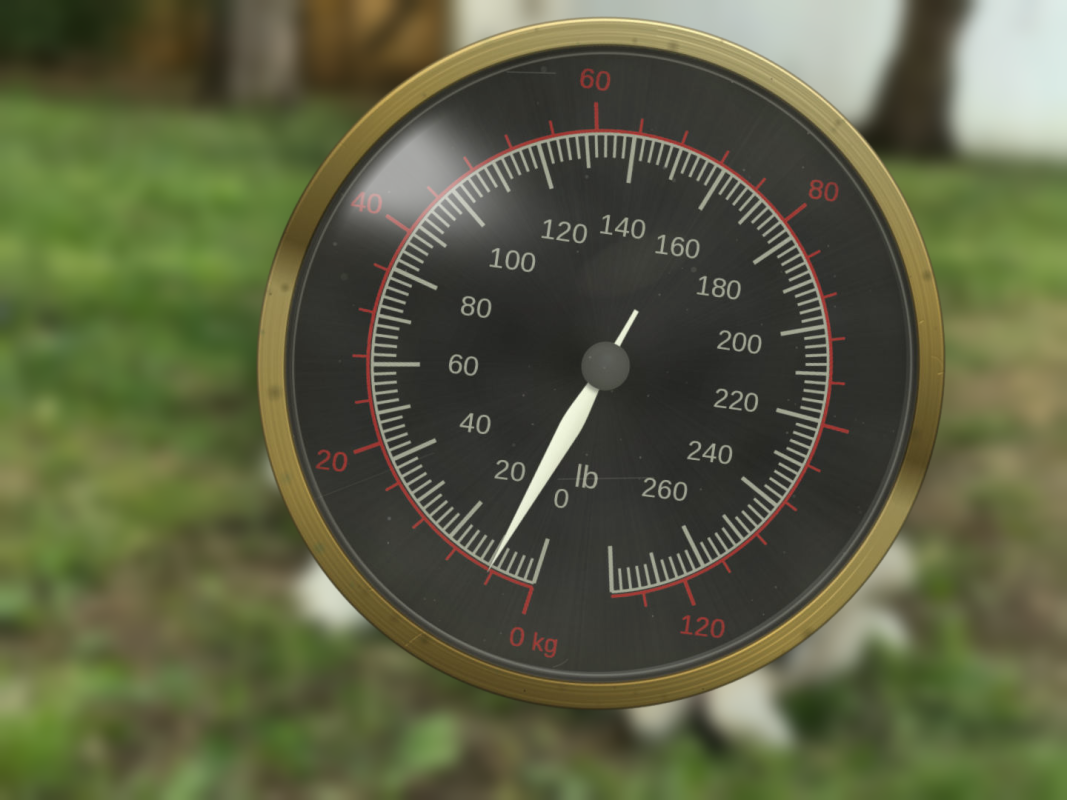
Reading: 10 lb
